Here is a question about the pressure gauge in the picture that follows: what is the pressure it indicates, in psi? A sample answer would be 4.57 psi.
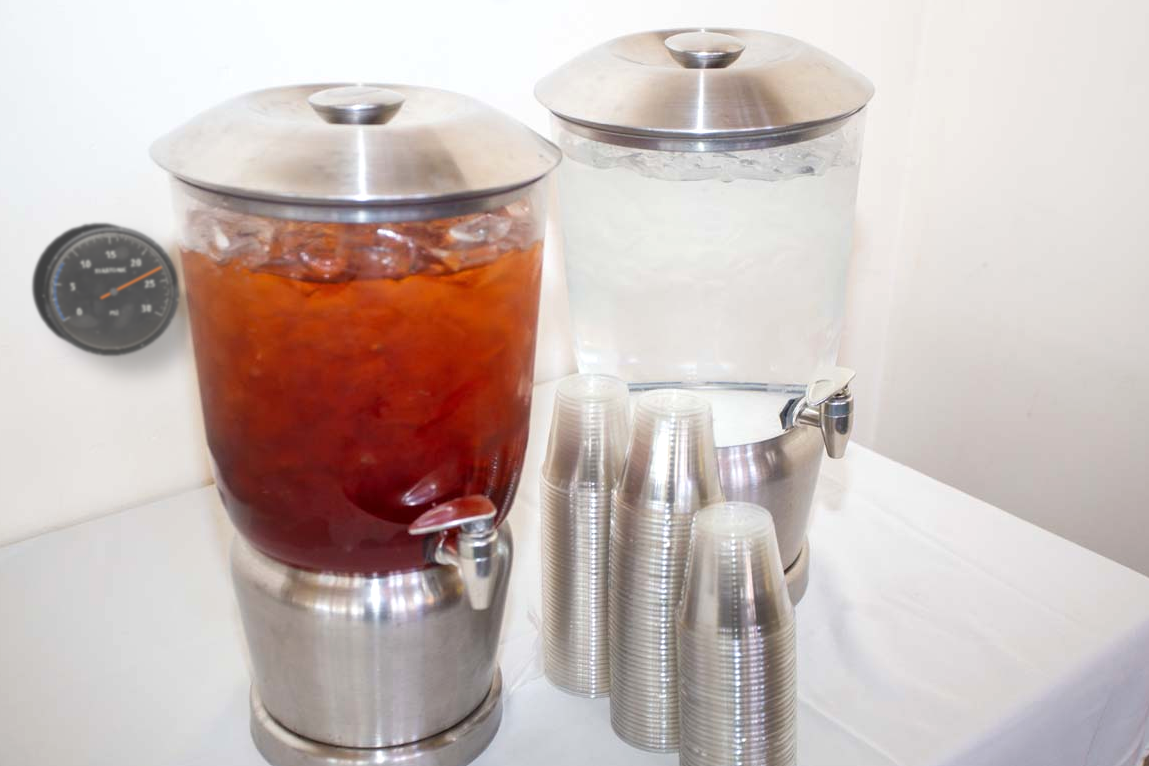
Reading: 23 psi
